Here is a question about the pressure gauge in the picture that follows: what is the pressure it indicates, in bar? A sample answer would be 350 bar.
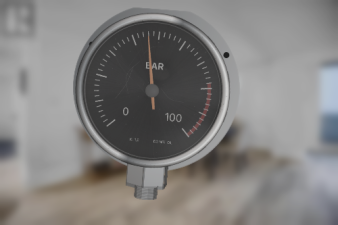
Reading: 46 bar
